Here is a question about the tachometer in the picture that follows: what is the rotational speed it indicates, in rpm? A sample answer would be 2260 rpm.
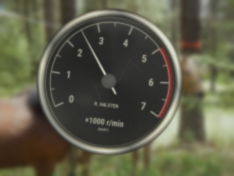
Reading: 2500 rpm
